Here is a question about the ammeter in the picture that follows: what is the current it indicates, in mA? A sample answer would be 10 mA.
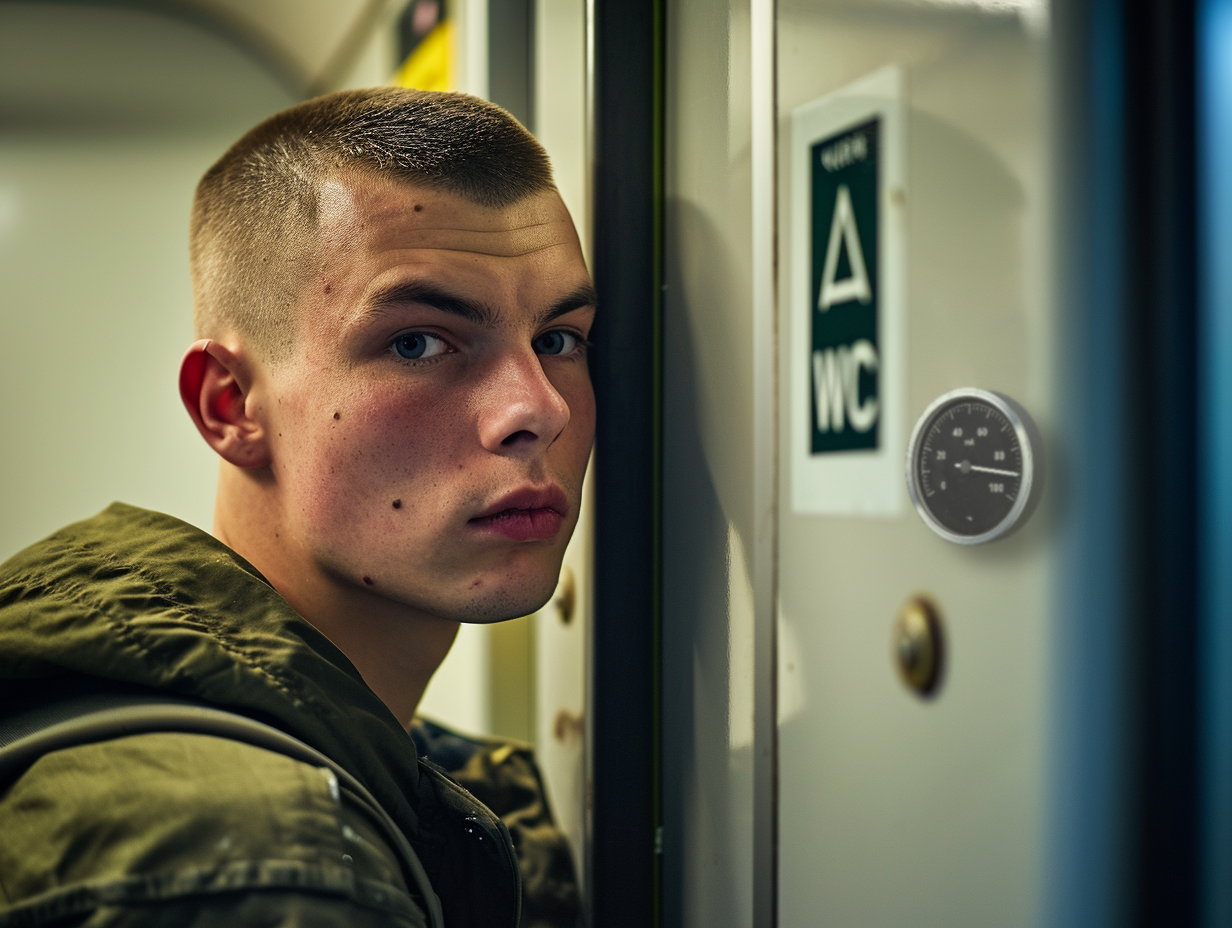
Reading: 90 mA
